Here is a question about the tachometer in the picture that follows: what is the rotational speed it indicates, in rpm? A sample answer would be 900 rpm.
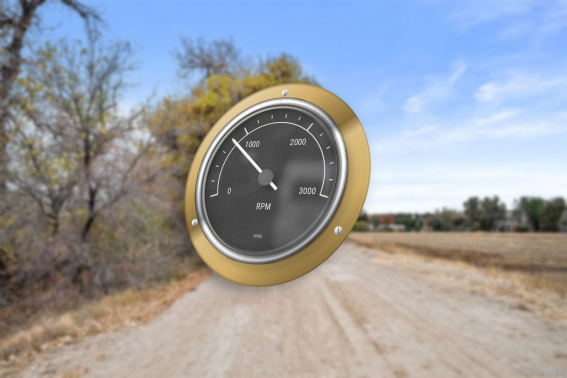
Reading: 800 rpm
